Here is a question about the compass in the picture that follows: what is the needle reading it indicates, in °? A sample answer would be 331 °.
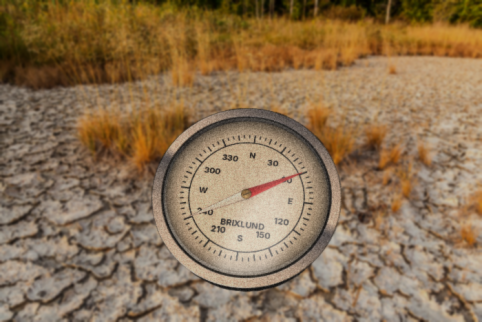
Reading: 60 °
